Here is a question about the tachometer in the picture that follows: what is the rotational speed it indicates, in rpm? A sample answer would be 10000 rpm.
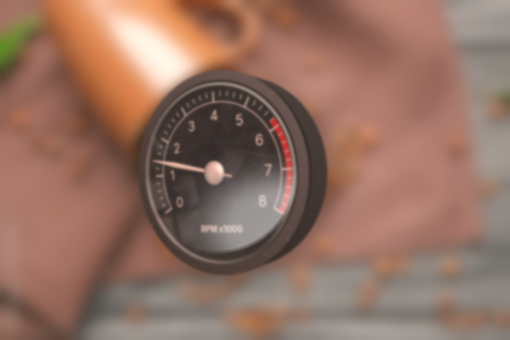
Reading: 1400 rpm
